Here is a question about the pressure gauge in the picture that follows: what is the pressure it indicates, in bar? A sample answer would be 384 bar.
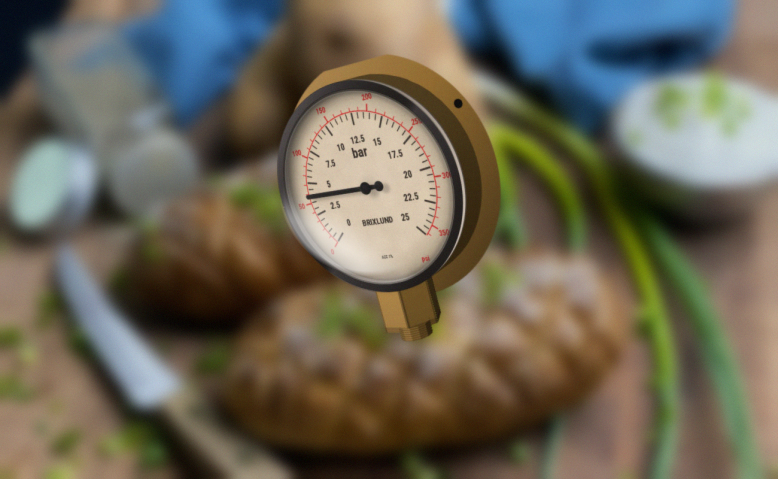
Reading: 4 bar
